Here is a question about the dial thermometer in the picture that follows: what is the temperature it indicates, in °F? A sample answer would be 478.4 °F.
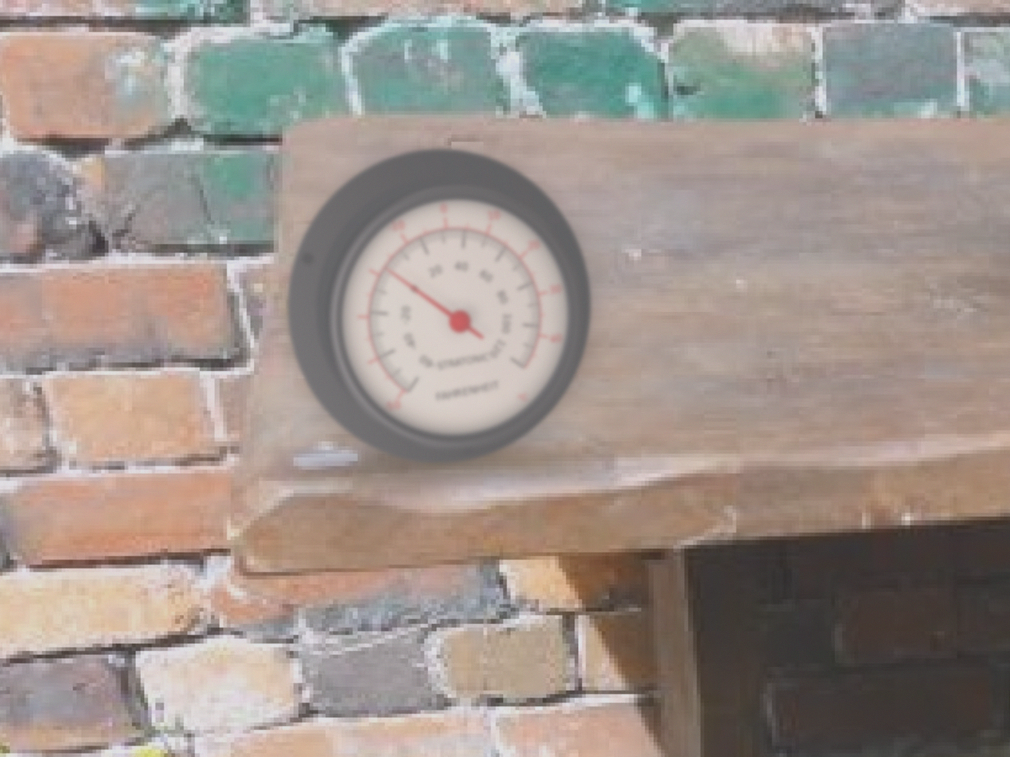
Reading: 0 °F
